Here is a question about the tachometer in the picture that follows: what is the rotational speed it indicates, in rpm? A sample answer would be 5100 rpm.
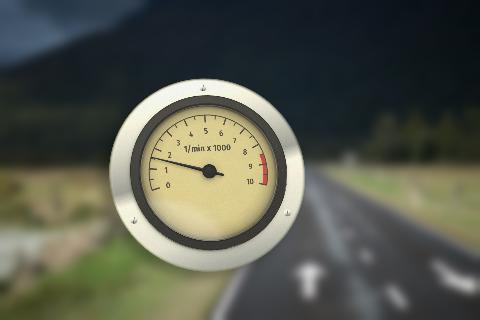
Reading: 1500 rpm
